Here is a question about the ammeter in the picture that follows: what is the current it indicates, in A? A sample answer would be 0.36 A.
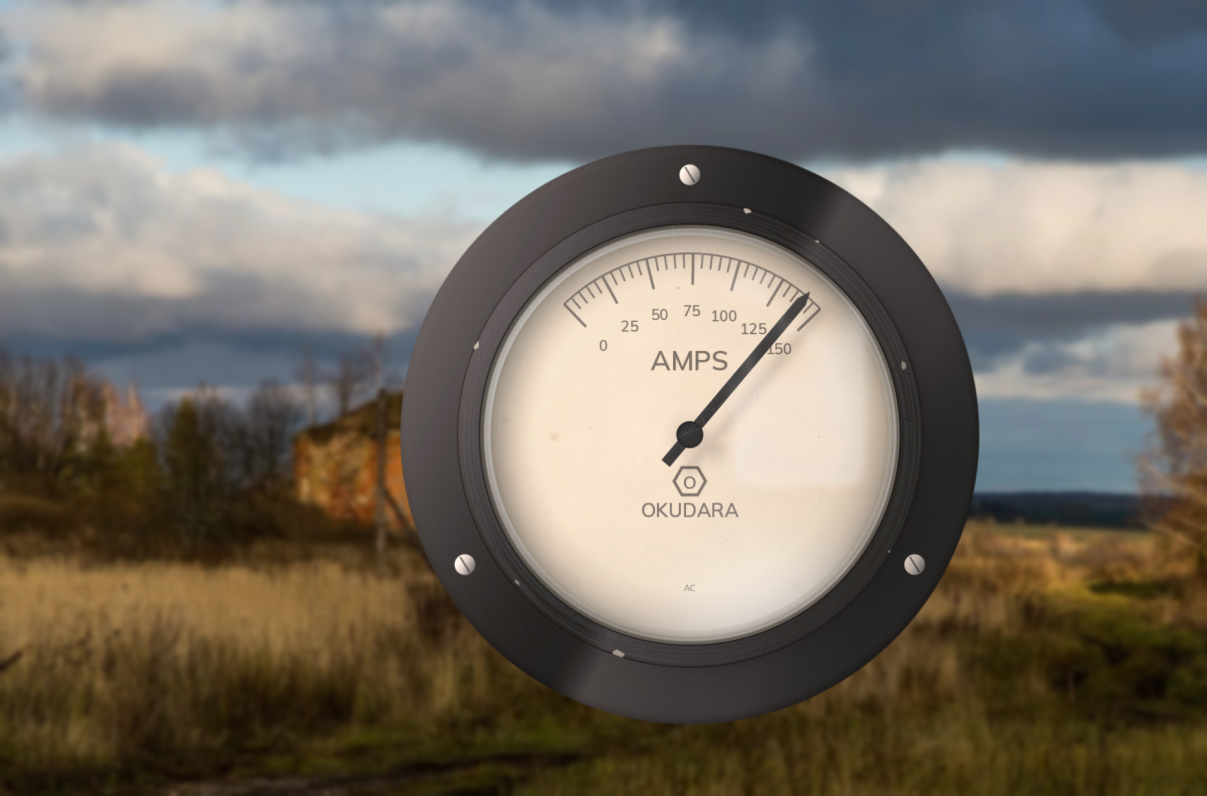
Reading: 140 A
